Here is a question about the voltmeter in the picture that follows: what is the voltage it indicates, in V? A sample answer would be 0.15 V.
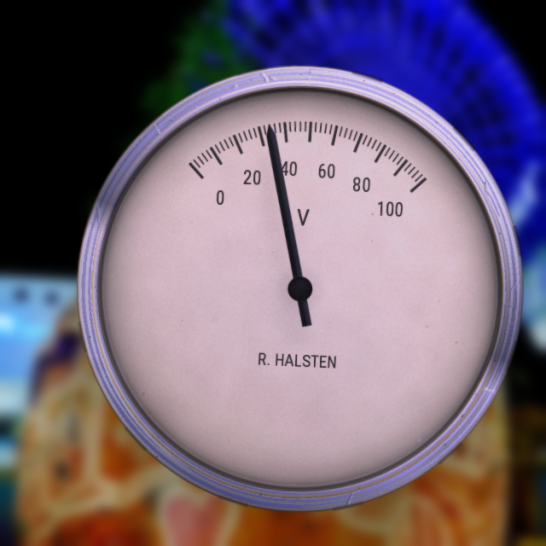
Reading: 34 V
